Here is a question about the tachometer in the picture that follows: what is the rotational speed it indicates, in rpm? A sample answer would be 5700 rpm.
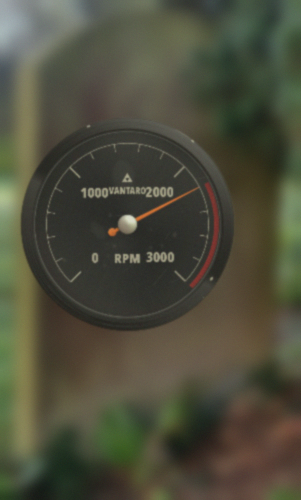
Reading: 2200 rpm
